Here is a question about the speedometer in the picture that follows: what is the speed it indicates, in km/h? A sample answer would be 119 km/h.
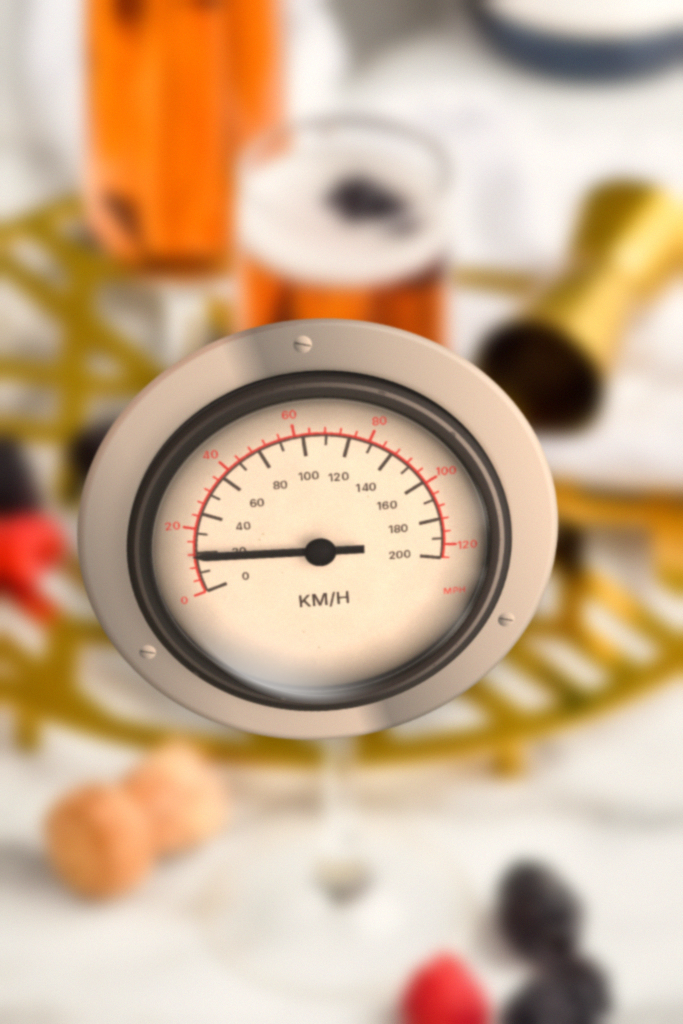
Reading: 20 km/h
